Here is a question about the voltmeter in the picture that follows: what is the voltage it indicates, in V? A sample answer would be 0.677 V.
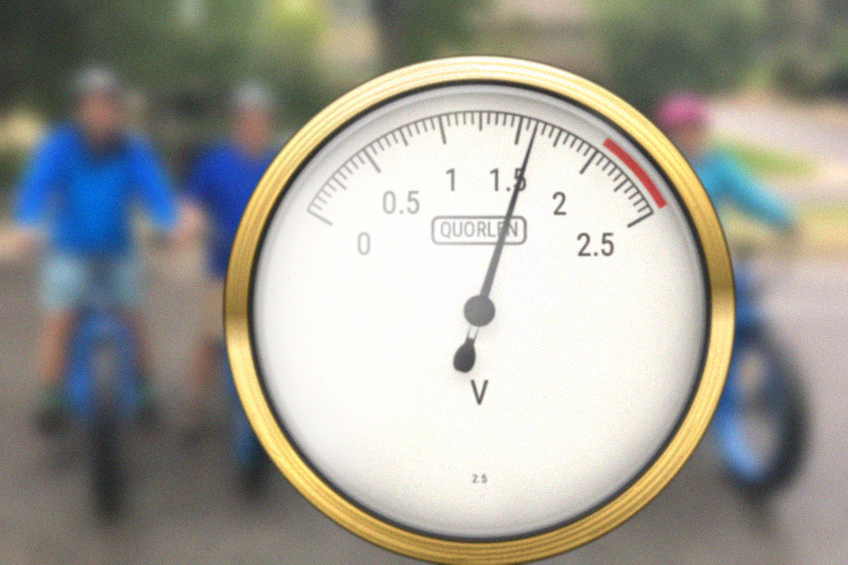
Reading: 1.6 V
